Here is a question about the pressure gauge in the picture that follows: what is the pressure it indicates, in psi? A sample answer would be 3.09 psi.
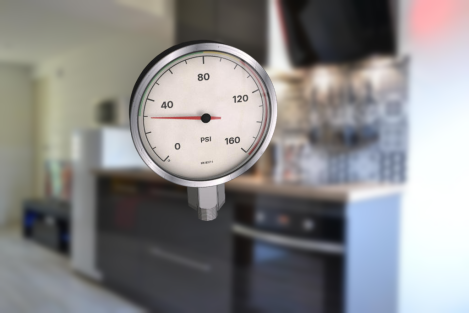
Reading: 30 psi
